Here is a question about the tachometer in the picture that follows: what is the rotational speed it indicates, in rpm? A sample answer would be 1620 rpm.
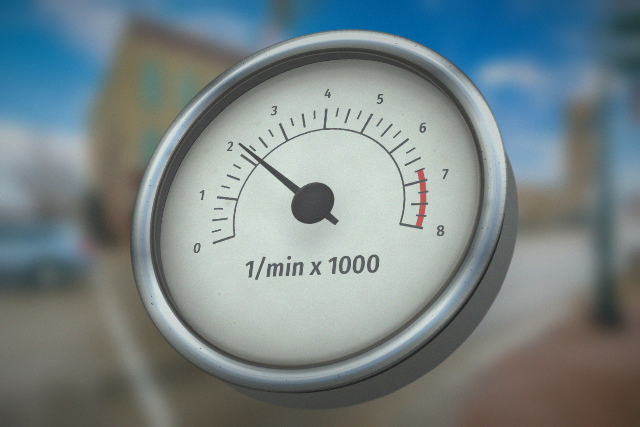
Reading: 2125 rpm
